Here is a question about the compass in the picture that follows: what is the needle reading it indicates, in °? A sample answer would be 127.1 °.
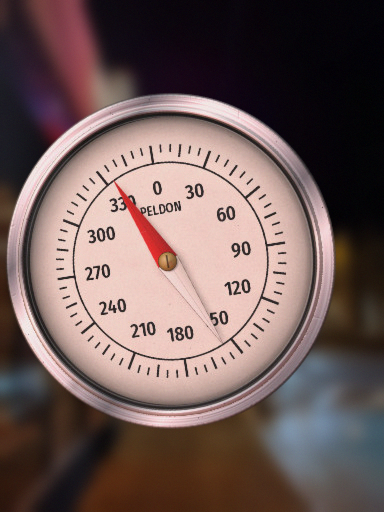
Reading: 335 °
